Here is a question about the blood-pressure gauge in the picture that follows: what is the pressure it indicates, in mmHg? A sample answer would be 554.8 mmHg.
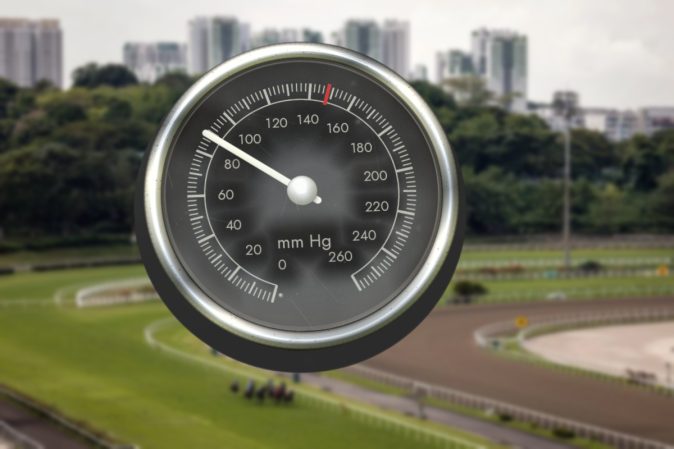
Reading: 88 mmHg
